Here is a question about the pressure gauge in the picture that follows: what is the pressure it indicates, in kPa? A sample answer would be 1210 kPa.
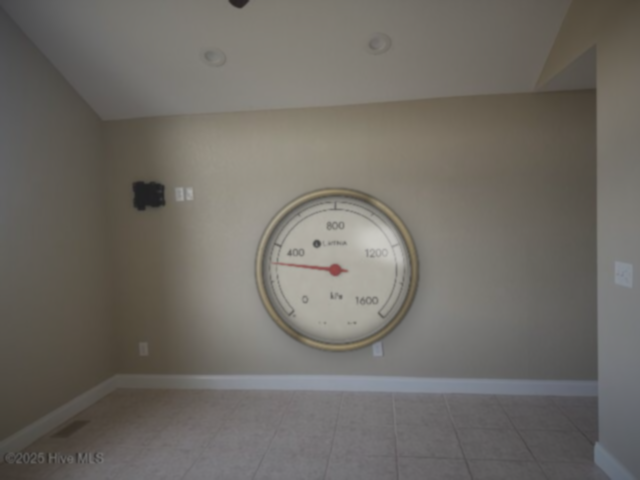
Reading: 300 kPa
